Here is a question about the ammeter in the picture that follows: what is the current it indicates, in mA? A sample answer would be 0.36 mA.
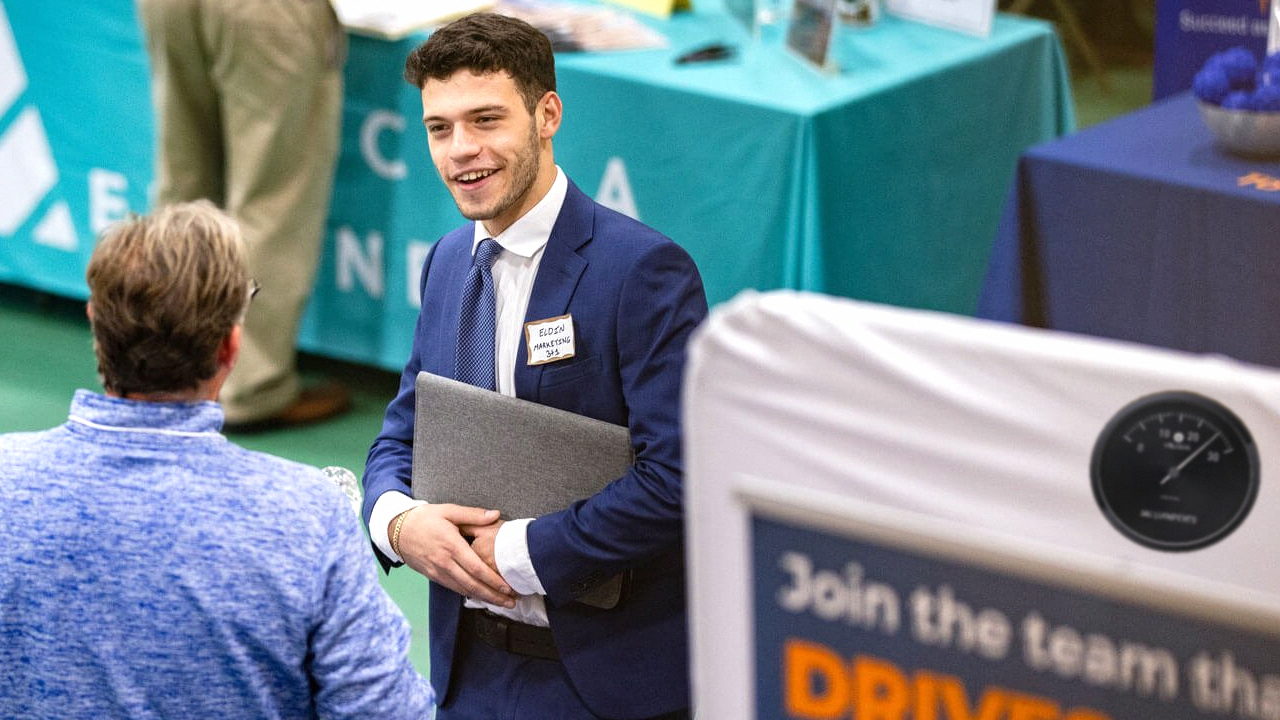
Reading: 25 mA
